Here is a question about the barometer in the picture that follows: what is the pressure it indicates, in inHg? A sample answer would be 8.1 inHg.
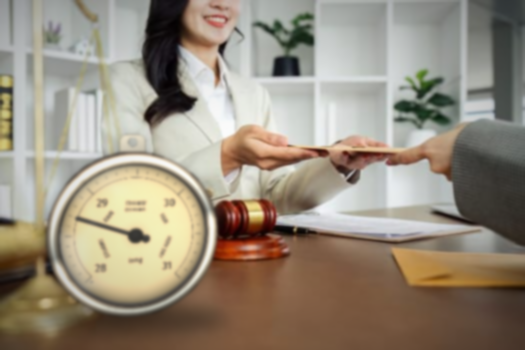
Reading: 28.7 inHg
